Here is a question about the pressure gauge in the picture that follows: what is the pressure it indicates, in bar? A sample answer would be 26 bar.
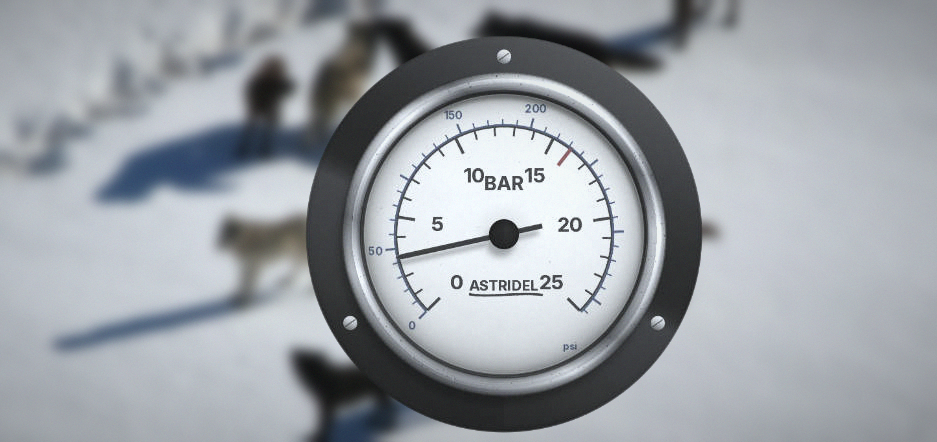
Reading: 3 bar
